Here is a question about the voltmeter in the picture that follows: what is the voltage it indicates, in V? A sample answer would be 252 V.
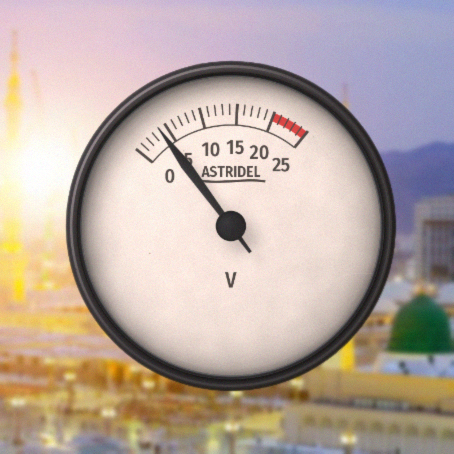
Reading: 4 V
